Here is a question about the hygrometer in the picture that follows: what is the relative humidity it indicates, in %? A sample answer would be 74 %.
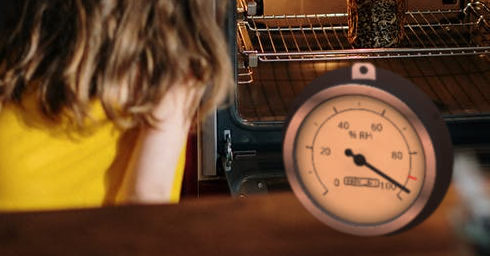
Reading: 95 %
